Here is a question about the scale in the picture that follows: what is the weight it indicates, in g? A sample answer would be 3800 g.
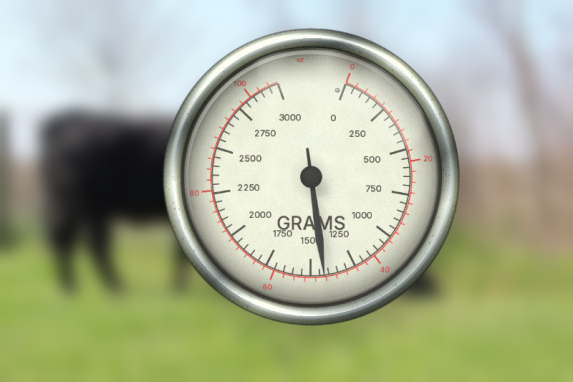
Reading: 1425 g
